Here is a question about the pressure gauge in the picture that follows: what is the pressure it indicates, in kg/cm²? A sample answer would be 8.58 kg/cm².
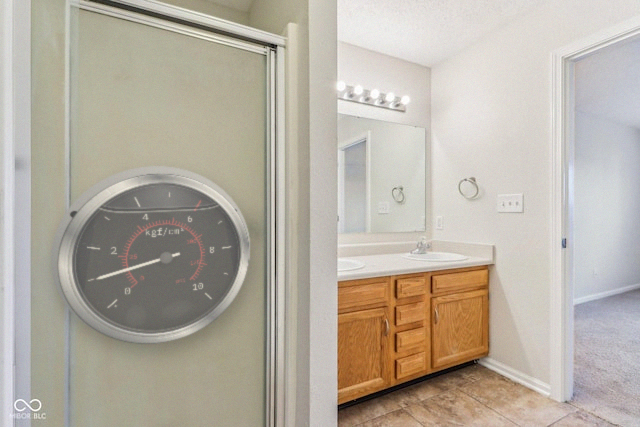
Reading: 1 kg/cm²
